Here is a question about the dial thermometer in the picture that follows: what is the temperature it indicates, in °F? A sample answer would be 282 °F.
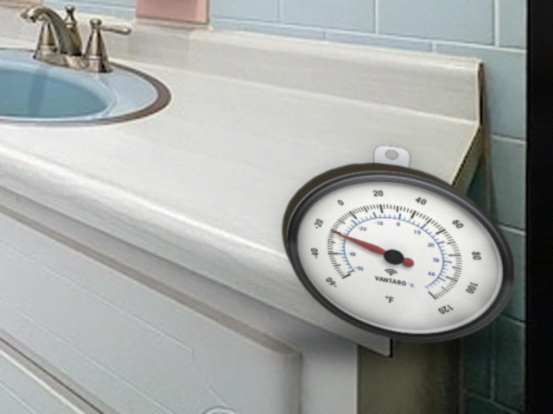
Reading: -20 °F
